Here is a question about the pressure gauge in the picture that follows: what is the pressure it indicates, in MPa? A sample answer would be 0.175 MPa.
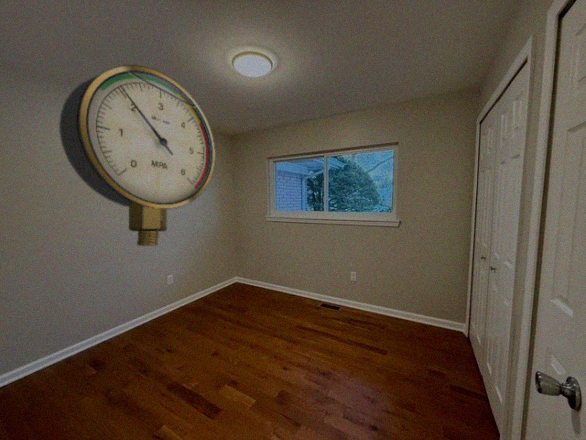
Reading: 2 MPa
